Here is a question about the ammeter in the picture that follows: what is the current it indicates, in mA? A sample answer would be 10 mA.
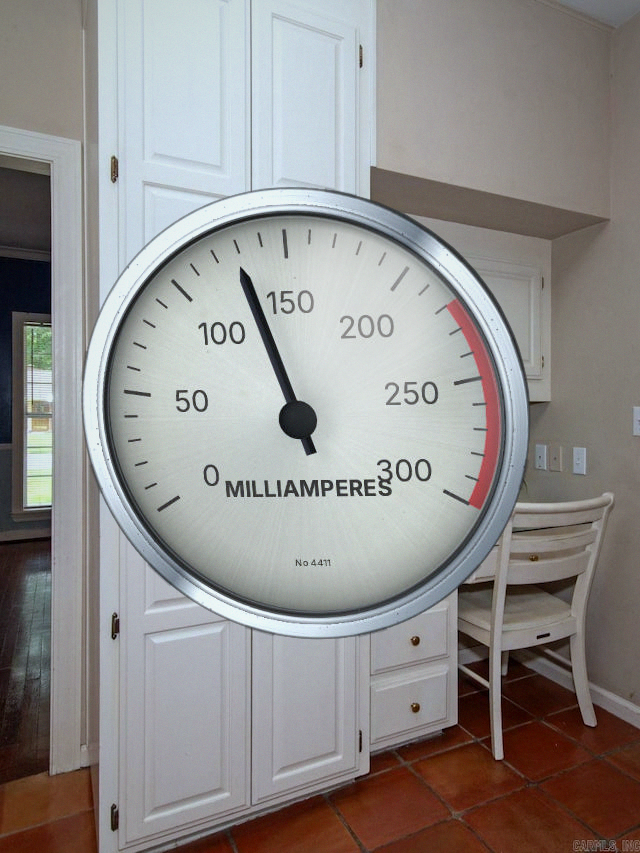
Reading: 130 mA
